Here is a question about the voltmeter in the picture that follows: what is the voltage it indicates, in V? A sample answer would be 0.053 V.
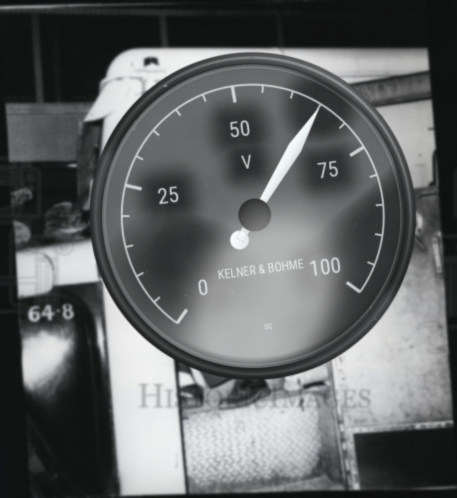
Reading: 65 V
